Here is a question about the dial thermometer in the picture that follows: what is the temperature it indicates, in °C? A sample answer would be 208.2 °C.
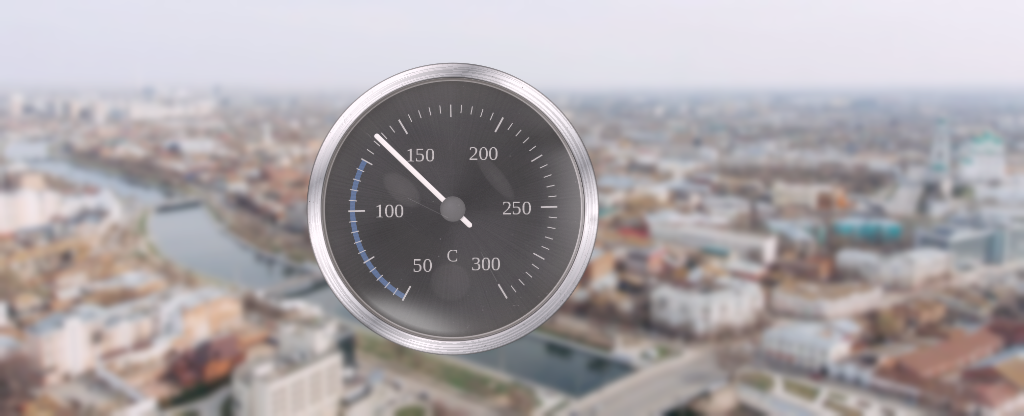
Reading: 137.5 °C
